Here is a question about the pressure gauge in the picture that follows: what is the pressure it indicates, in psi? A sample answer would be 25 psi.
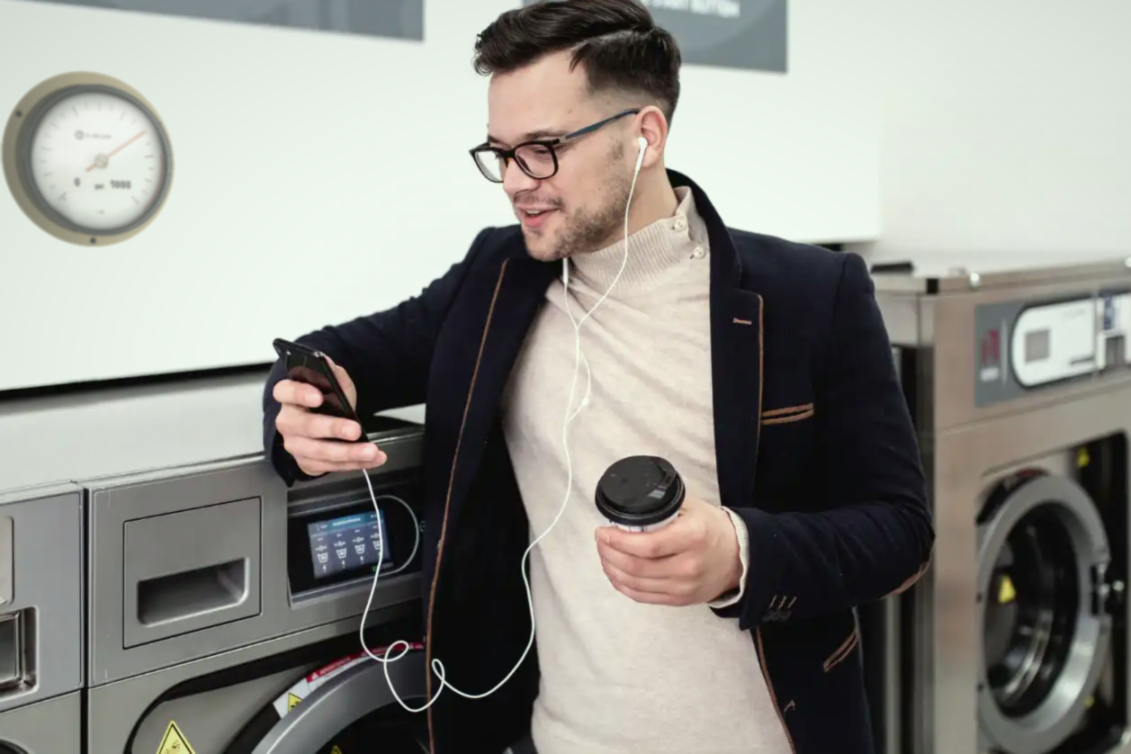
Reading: 700 psi
